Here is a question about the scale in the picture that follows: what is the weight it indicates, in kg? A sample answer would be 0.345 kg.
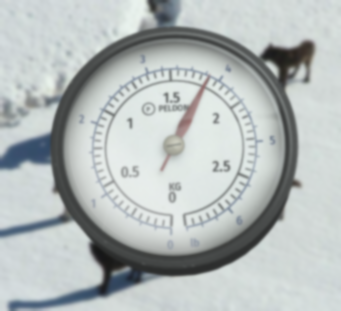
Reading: 1.75 kg
